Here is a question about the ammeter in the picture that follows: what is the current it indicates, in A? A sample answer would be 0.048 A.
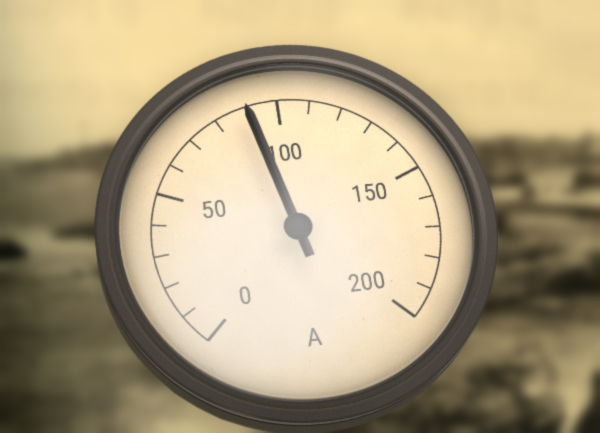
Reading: 90 A
